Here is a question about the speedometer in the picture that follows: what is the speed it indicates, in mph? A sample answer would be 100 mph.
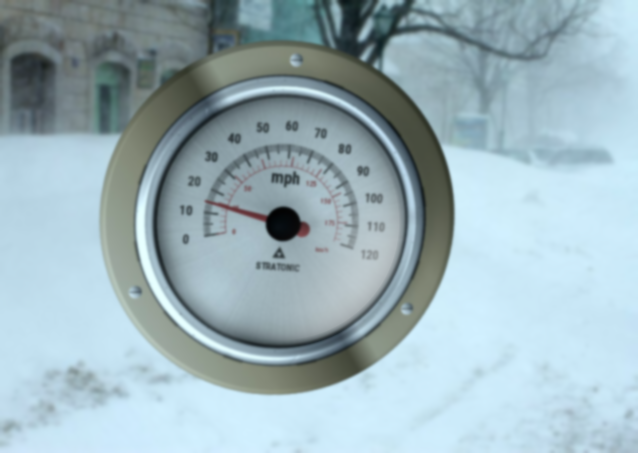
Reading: 15 mph
